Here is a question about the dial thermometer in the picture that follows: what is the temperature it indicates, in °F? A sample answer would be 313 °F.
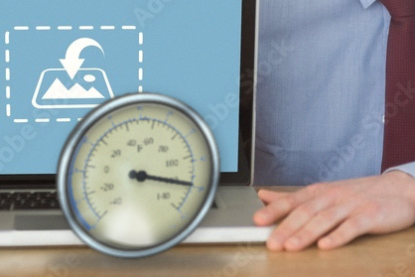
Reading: 120 °F
